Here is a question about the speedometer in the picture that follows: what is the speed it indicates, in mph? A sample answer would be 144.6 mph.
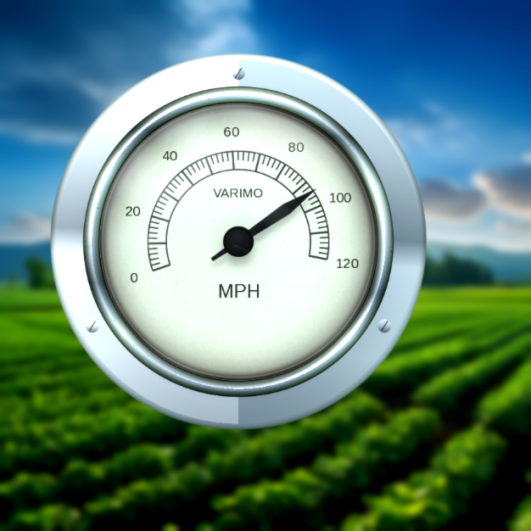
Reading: 94 mph
